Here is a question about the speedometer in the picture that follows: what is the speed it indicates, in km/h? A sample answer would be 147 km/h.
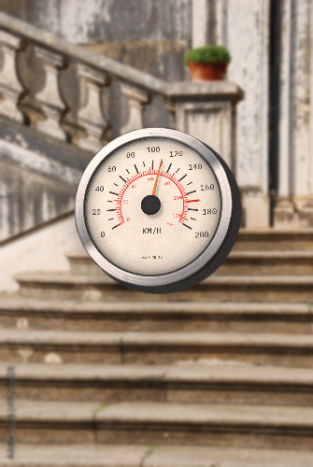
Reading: 110 km/h
